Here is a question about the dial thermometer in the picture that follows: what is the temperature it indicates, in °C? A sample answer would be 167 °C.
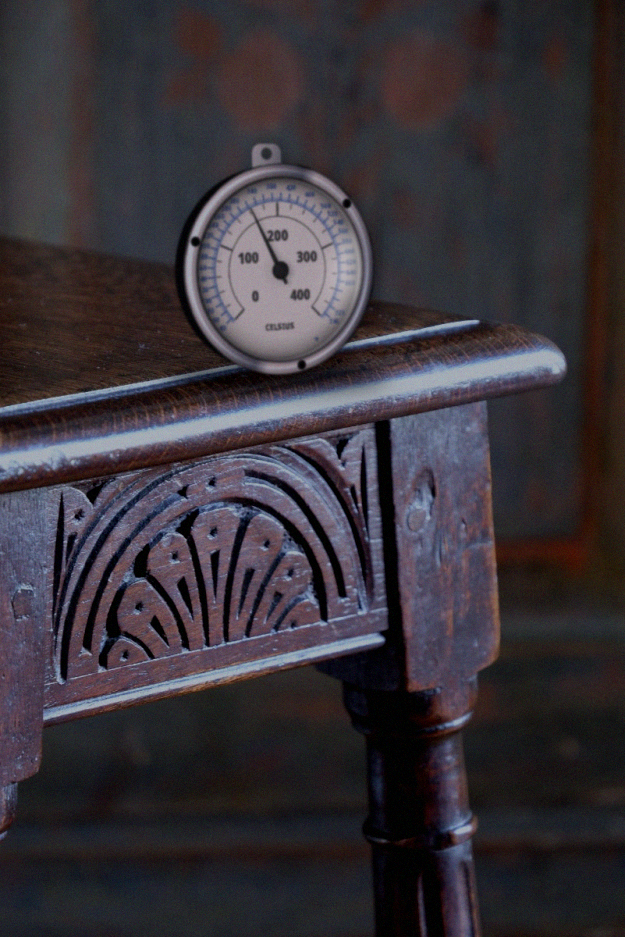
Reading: 160 °C
